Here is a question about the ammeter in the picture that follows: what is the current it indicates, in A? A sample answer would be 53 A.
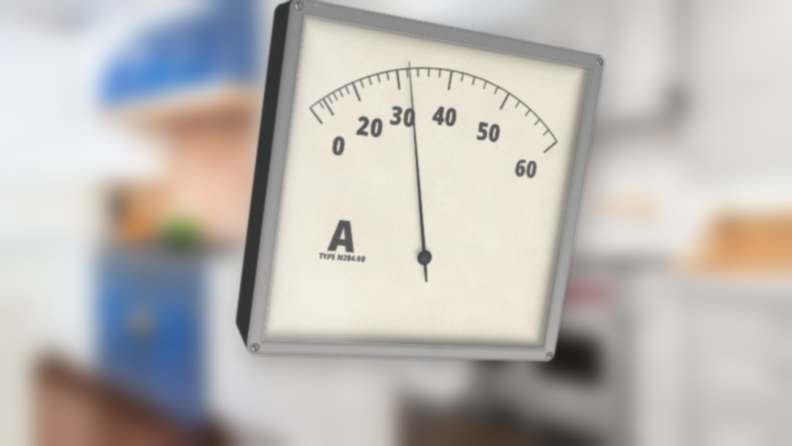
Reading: 32 A
